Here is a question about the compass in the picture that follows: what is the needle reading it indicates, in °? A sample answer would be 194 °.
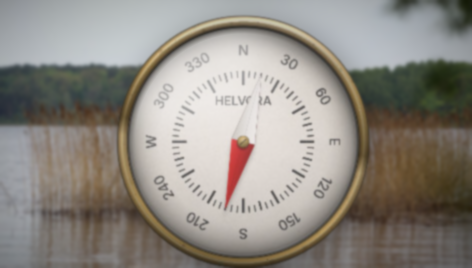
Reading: 195 °
